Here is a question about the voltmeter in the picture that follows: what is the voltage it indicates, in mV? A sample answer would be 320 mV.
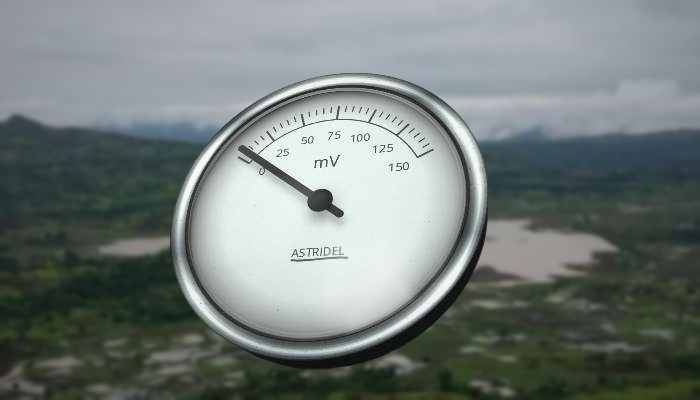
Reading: 5 mV
